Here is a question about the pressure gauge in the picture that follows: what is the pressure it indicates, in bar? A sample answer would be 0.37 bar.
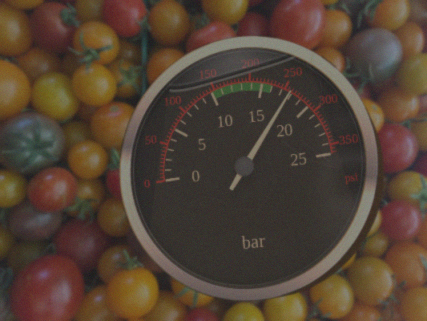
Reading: 18 bar
